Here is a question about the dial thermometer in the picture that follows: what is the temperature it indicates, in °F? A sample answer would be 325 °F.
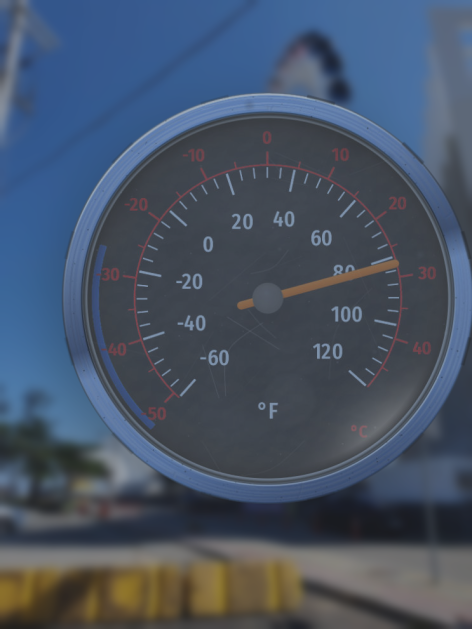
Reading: 82 °F
